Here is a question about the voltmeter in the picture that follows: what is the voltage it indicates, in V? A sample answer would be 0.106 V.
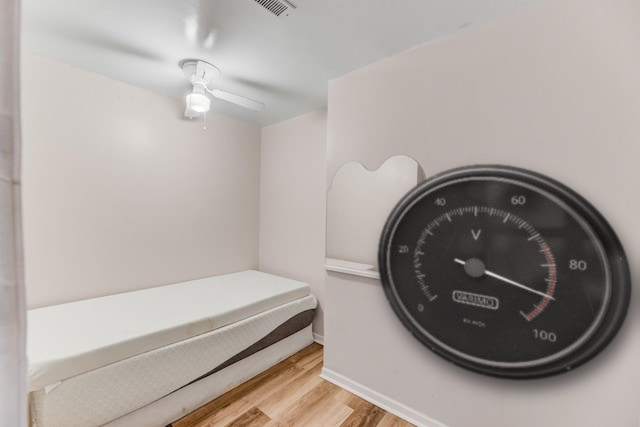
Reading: 90 V
